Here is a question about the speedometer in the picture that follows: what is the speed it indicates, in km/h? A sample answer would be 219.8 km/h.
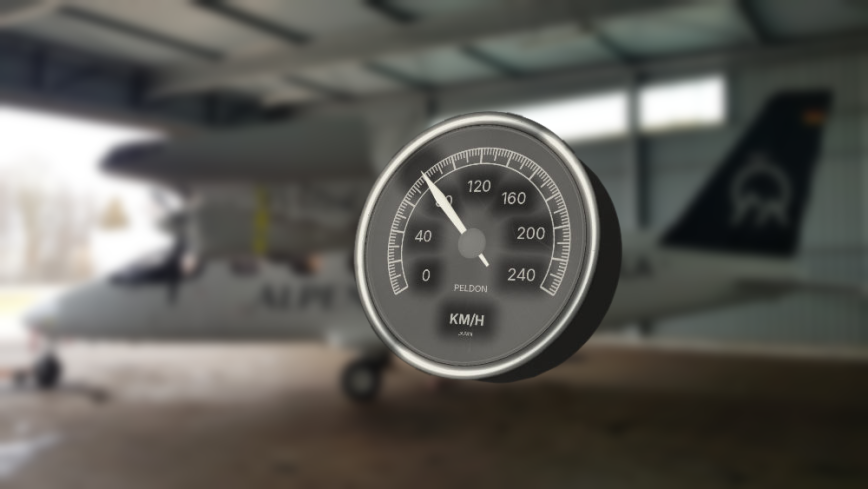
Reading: 80 km/h
